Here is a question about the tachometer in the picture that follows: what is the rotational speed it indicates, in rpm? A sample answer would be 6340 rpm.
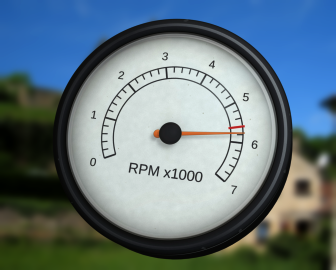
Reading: 5800 rpm
